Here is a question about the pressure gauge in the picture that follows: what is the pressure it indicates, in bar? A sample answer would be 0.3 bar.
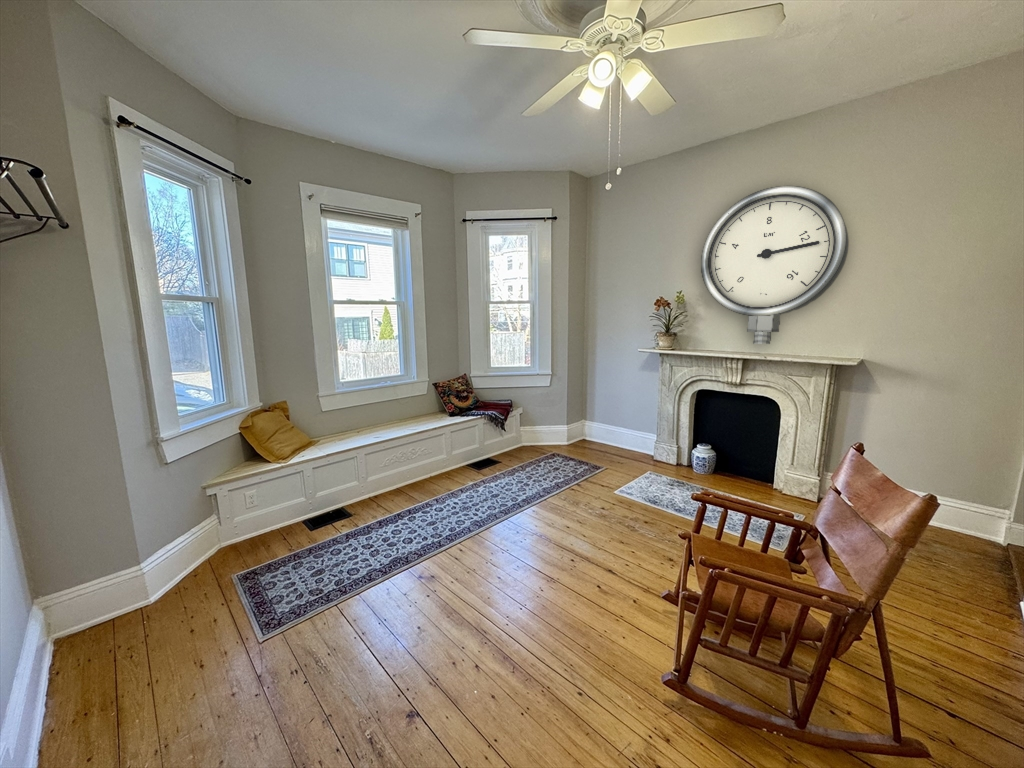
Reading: 13 bar
